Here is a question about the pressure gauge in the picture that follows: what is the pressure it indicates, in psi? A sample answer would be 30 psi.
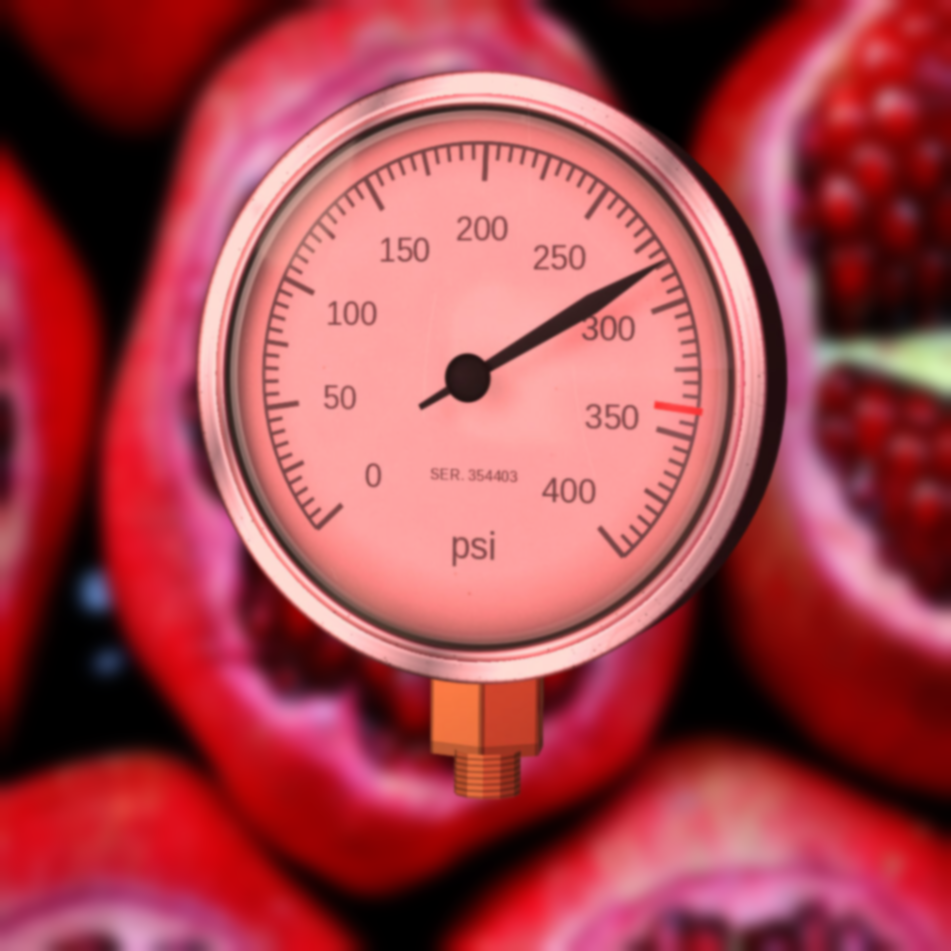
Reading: 285 psi
